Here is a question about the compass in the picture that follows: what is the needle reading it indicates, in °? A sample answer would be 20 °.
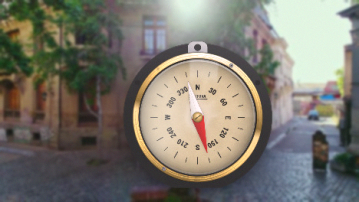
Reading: 165 °
